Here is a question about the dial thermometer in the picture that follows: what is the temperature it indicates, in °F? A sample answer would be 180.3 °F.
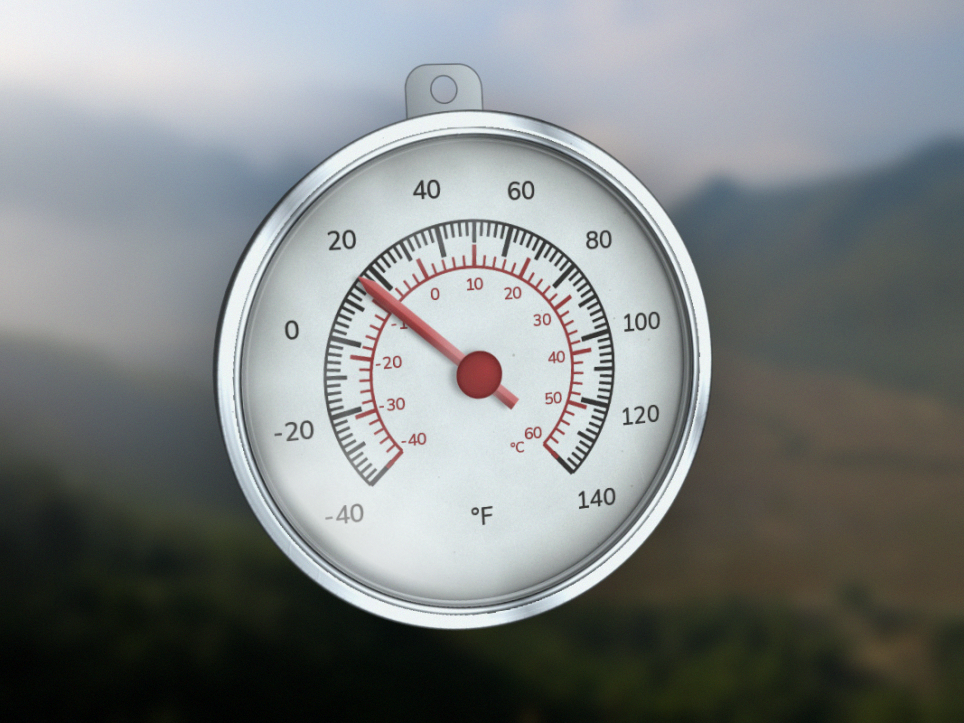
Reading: 16 °F
